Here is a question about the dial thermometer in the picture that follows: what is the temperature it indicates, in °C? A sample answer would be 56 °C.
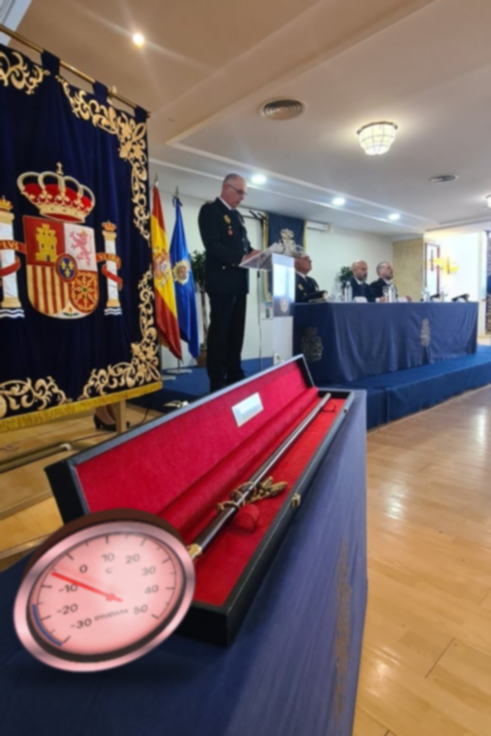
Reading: -5 °C
